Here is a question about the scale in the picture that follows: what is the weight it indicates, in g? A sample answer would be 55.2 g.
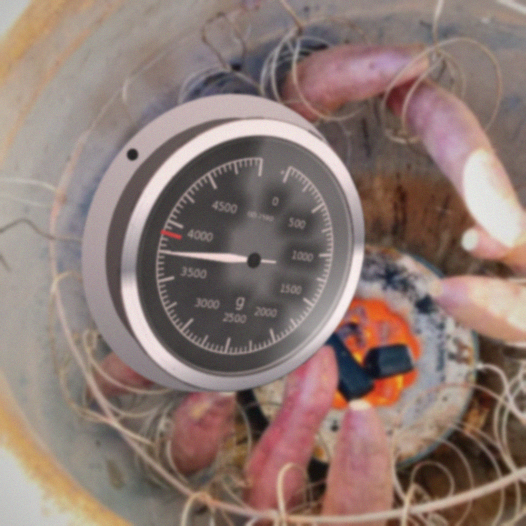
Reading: 3750 g
